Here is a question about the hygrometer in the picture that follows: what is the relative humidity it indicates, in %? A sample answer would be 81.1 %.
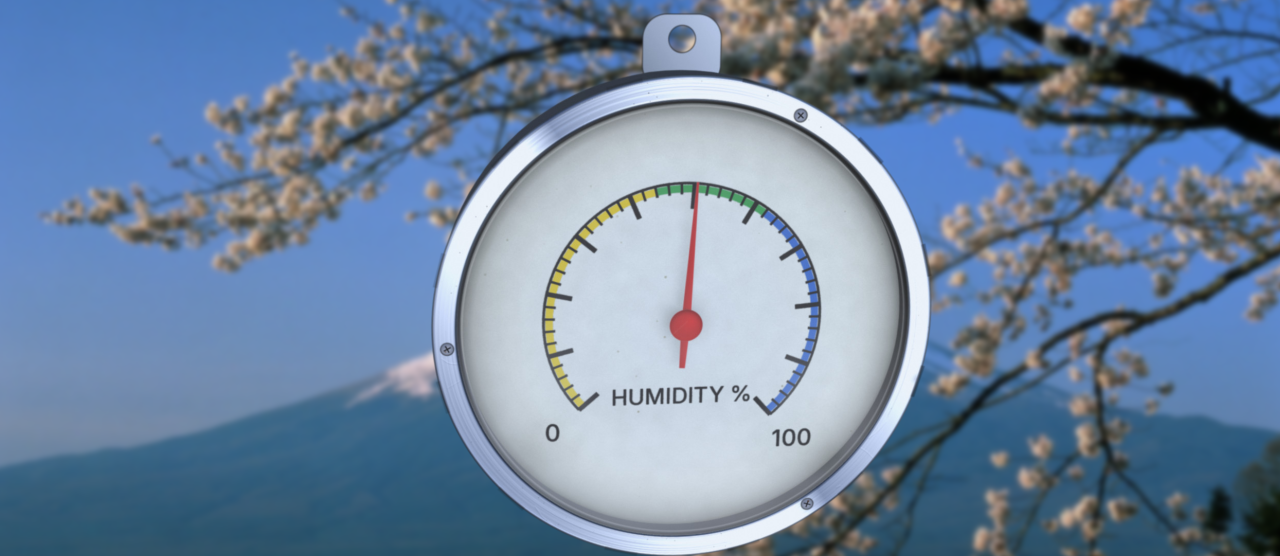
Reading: 50 %
